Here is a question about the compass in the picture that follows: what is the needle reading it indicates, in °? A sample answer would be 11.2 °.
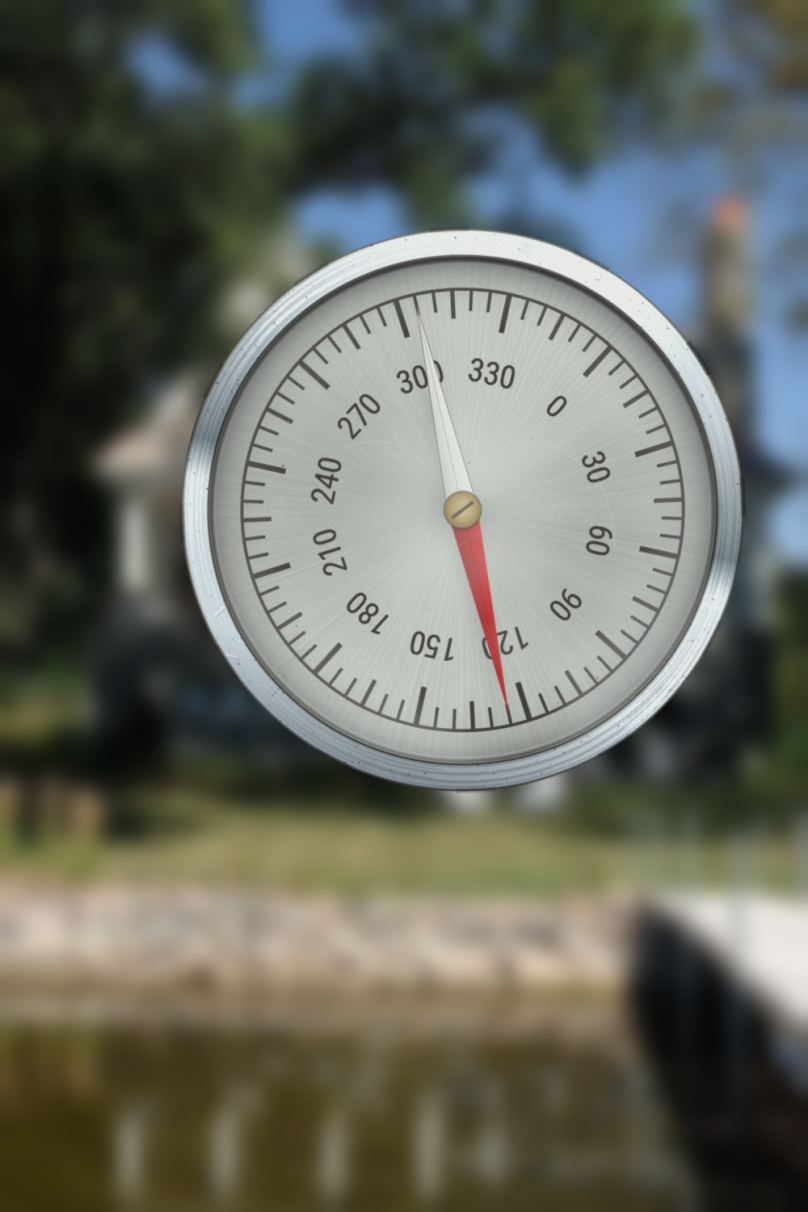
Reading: 125 °
